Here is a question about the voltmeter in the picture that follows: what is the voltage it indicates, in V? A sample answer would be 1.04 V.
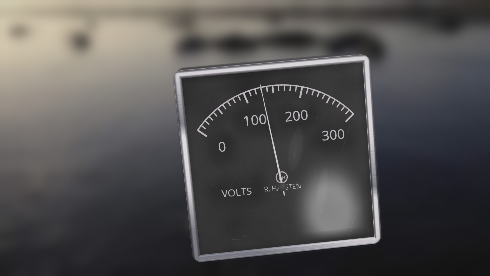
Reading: 130 V
